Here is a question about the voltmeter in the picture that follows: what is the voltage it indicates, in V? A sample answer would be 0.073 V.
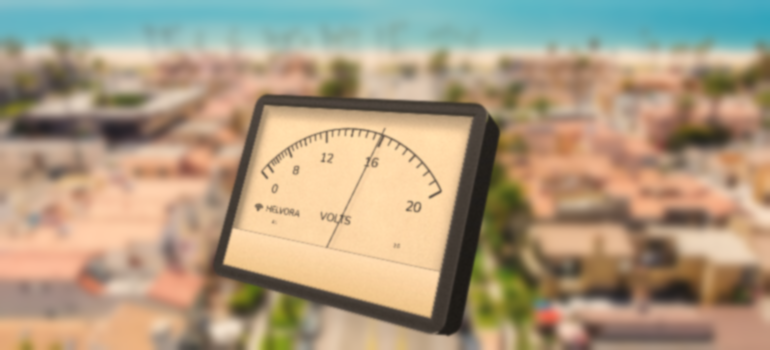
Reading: 16 V
